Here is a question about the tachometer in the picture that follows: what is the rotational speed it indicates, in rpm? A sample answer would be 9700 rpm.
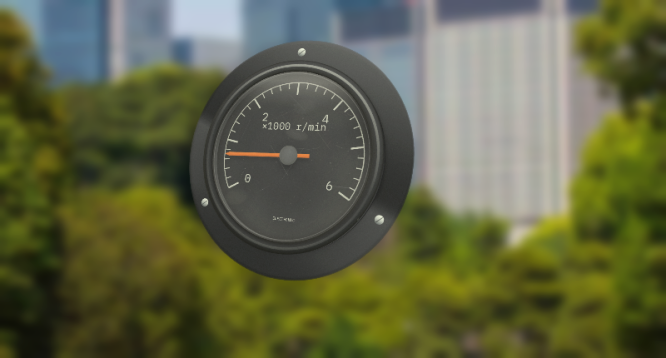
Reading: 700 rpm
